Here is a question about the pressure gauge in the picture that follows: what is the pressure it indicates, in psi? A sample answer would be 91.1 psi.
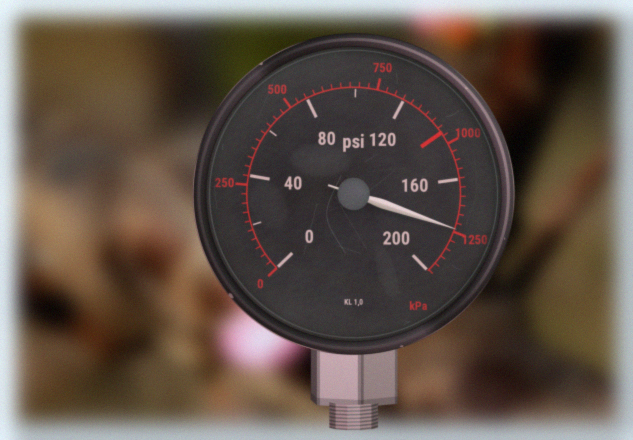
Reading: 180 psi
